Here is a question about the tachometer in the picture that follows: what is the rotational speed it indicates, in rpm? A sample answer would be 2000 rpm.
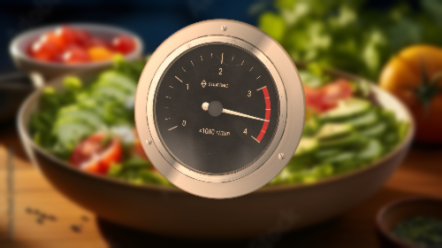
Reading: 3600 rpm
